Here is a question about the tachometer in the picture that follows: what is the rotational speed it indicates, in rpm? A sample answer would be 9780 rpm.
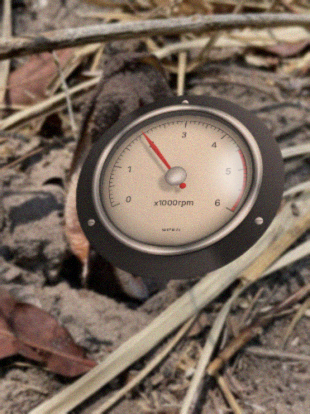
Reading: 2000 rpm
